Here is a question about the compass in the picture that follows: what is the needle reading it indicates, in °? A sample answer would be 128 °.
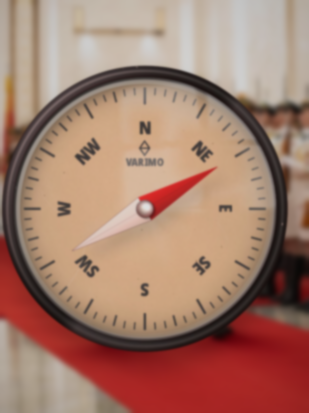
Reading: 60 °
